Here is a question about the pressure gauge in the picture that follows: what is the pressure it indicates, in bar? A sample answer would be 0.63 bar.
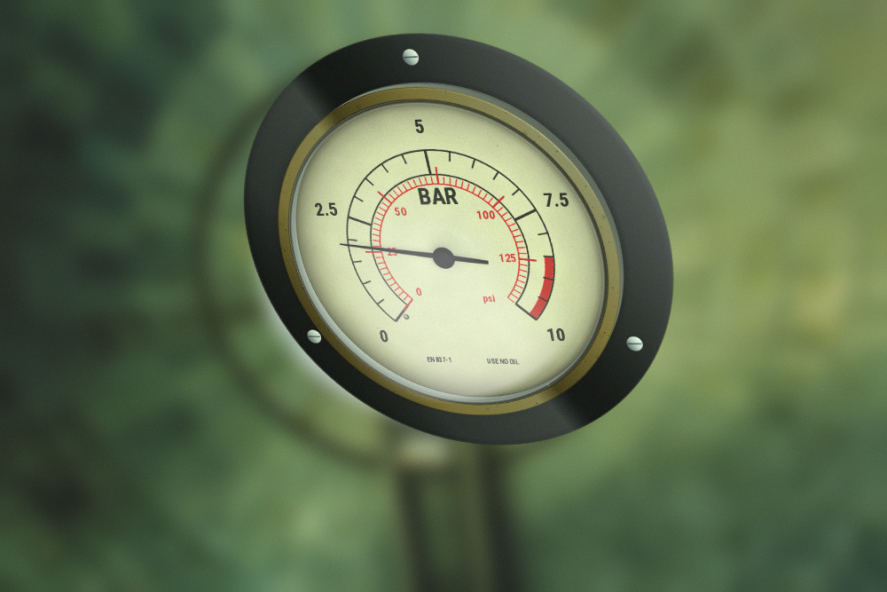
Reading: 2 bar
